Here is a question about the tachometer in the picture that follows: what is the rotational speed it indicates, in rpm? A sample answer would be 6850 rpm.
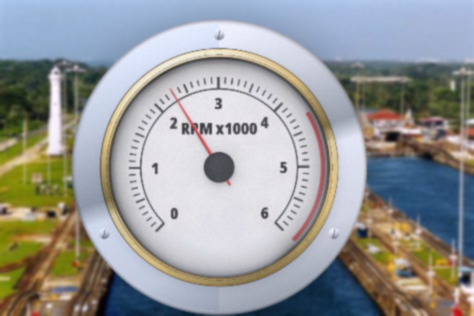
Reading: 2300 rpm
